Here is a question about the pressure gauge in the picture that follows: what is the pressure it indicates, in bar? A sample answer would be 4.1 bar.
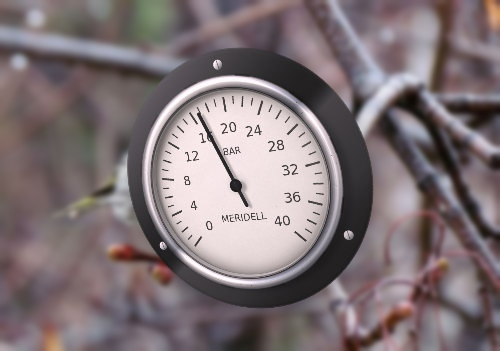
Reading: 17 bar
